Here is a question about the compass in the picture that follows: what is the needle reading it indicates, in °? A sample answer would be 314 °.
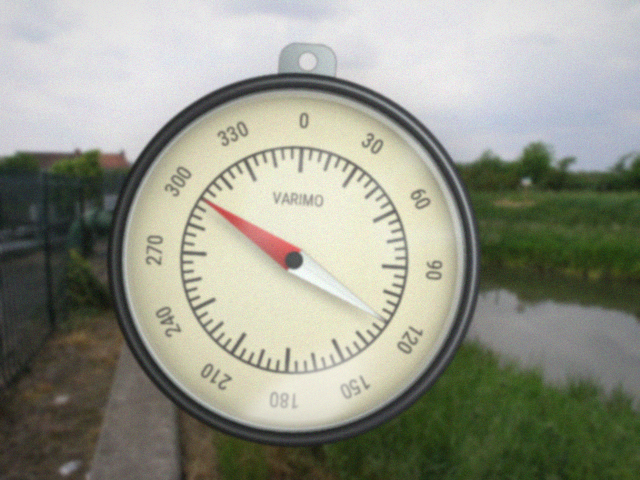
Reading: 300 °
